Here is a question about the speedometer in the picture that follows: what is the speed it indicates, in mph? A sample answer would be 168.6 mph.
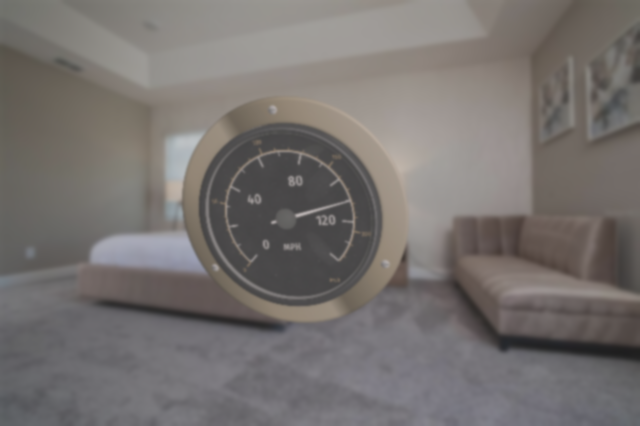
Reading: 110 mph
